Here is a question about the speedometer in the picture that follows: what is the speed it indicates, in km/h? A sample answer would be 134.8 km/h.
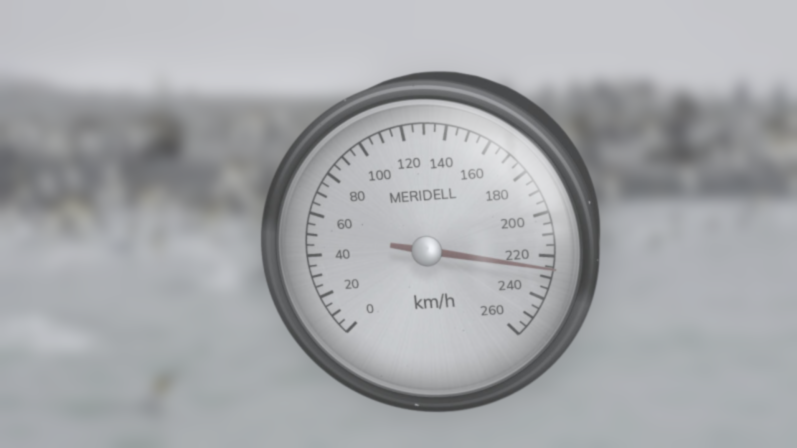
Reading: 225 km/h
